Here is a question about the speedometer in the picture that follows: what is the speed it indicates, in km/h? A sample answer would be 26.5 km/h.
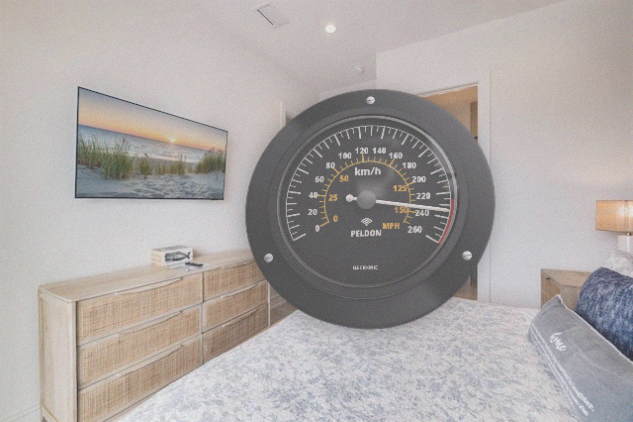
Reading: 235 km/h
